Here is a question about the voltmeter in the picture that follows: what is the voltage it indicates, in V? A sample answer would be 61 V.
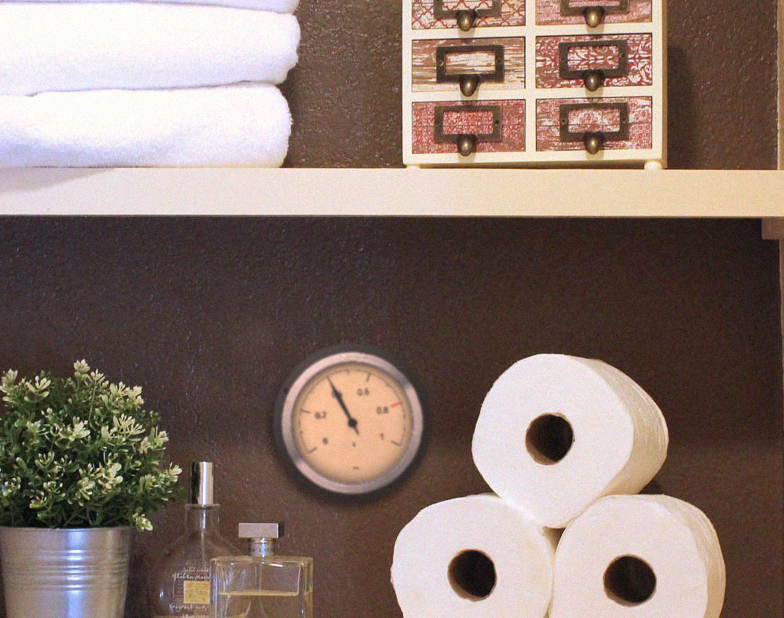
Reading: 0.4 V
